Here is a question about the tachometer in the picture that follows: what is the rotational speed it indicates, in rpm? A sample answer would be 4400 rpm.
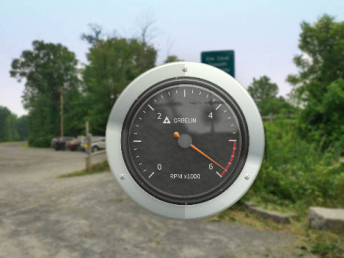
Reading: 5800 rpm
